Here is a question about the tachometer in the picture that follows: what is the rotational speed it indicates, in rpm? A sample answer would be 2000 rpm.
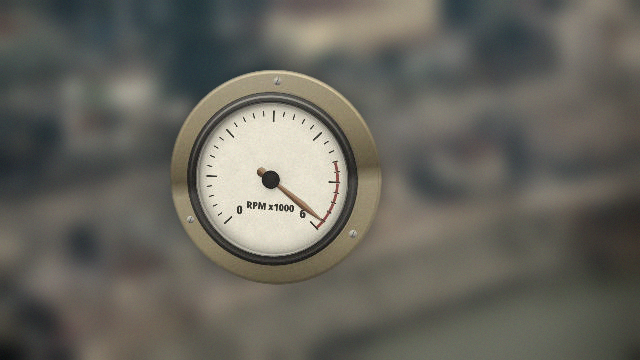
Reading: 5800 rpm
